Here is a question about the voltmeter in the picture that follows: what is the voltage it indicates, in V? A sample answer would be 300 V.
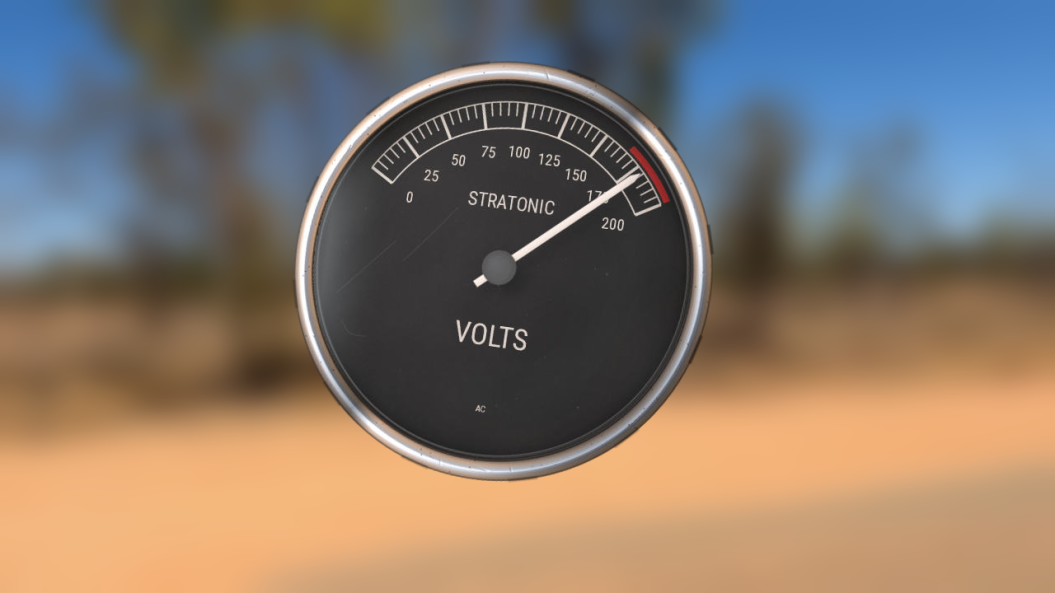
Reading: 180 V
